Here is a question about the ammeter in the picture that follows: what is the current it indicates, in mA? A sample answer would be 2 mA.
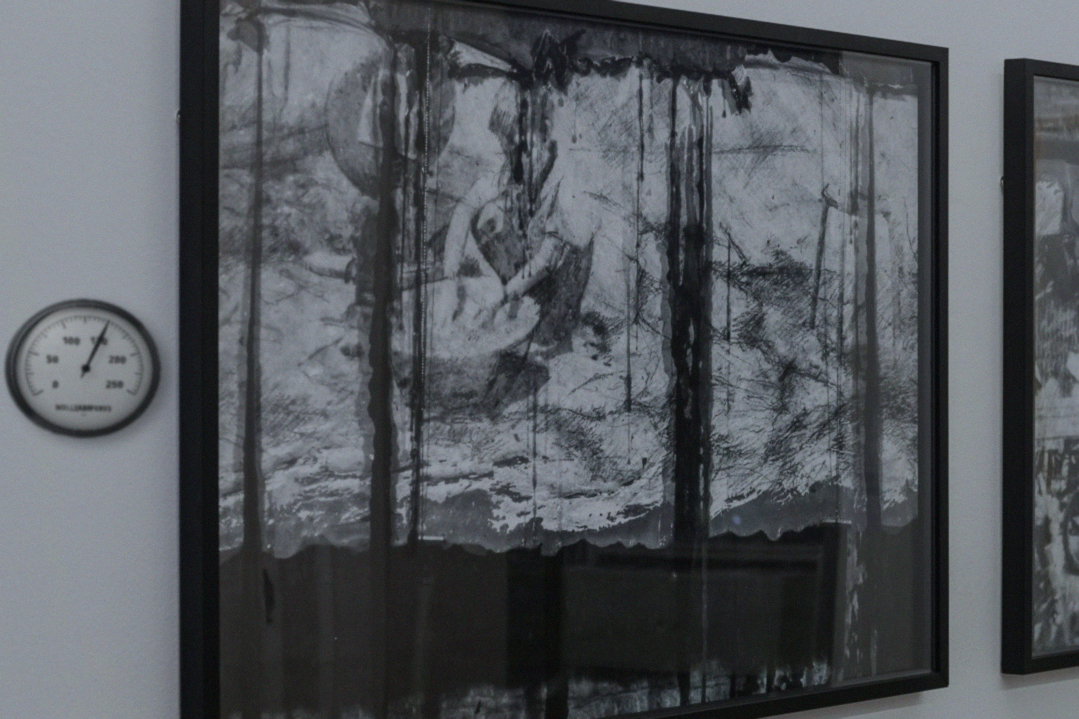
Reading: 150 mA
